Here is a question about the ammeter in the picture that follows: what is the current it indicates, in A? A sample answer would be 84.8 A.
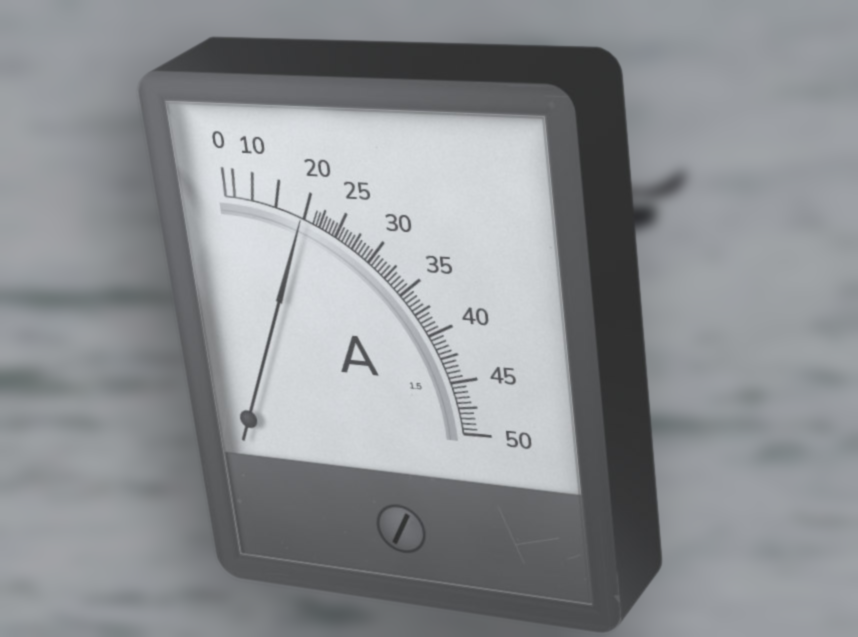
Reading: 20 A
